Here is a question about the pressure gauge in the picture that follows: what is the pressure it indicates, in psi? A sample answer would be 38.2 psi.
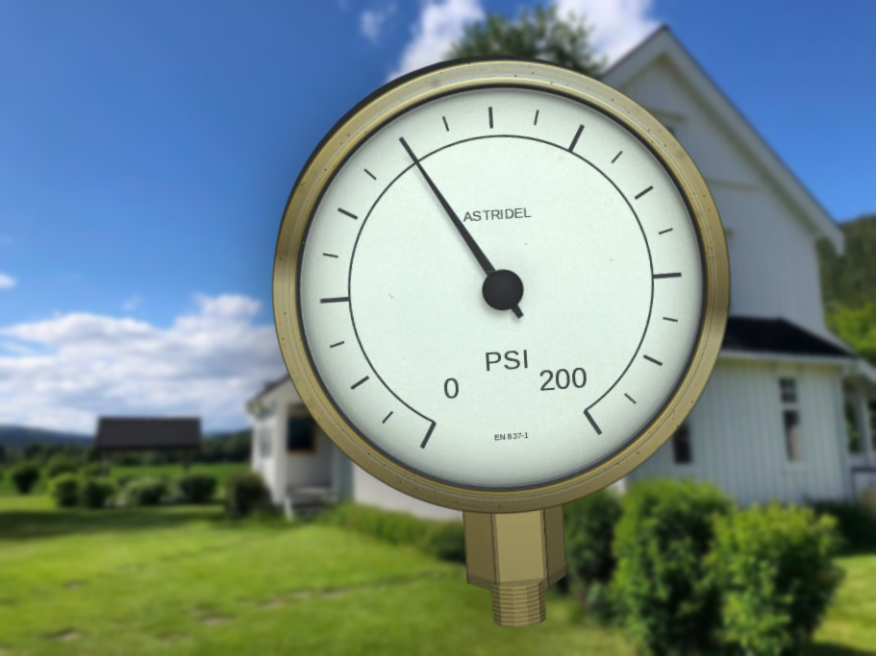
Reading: 80 psi
